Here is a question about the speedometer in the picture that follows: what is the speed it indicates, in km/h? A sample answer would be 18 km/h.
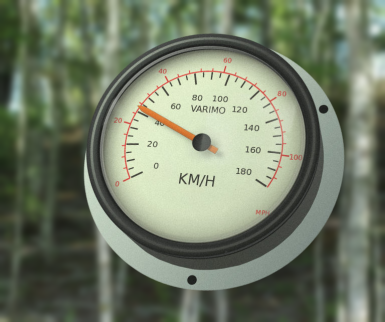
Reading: 42.5 km/h
